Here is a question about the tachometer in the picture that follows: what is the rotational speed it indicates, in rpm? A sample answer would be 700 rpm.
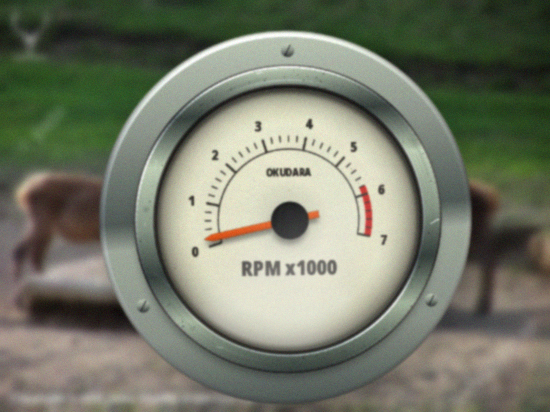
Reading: 200 rpm
